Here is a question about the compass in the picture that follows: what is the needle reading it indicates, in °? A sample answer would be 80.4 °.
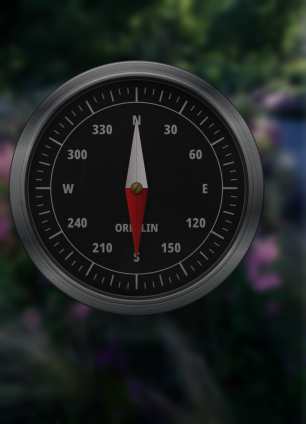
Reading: 180 °
